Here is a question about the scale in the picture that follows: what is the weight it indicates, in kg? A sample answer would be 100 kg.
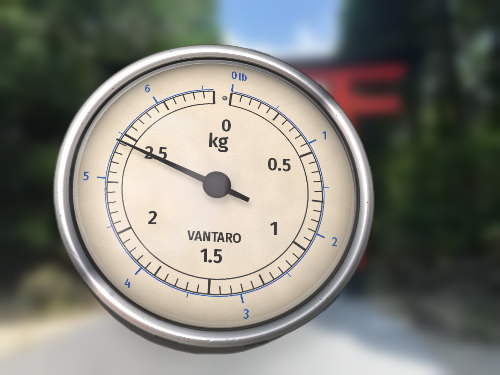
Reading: 2.45 kg
